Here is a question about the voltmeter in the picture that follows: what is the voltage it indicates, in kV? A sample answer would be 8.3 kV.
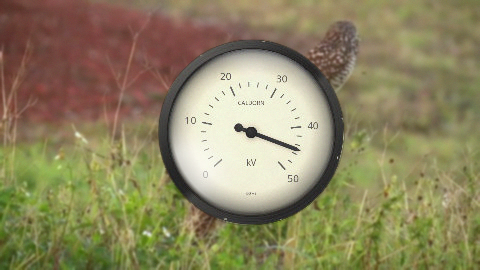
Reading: 45 kV
